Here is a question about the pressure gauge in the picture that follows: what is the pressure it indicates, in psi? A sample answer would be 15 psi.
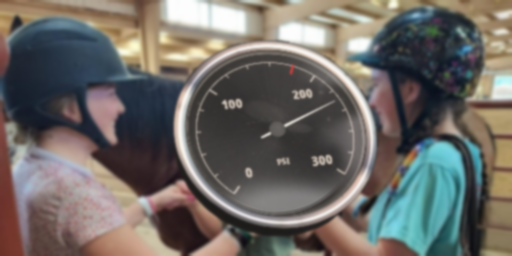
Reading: 230 psi
